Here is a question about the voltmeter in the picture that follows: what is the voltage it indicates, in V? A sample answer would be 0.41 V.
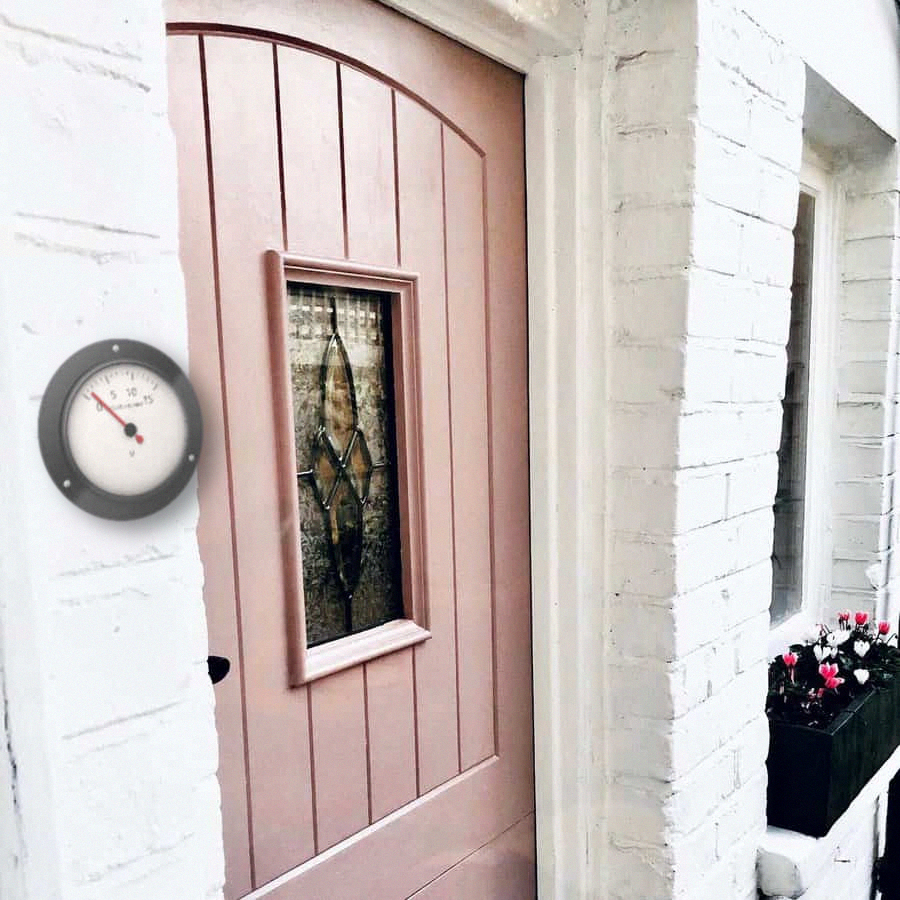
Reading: 1 V
